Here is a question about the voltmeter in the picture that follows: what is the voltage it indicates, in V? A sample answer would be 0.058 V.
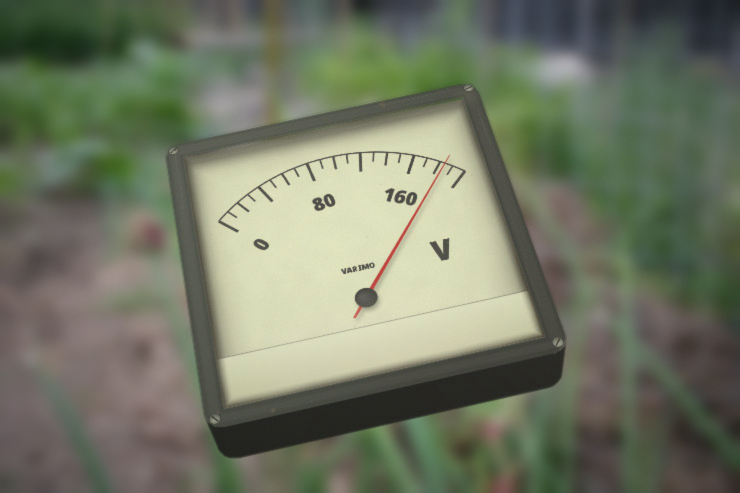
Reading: 185 V
